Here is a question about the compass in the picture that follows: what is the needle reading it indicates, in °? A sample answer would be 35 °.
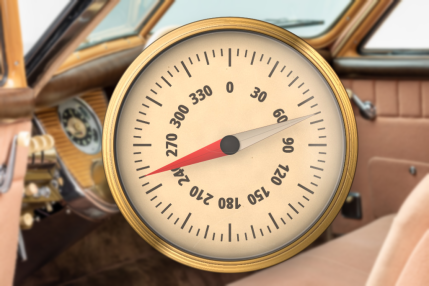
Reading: 250 °
